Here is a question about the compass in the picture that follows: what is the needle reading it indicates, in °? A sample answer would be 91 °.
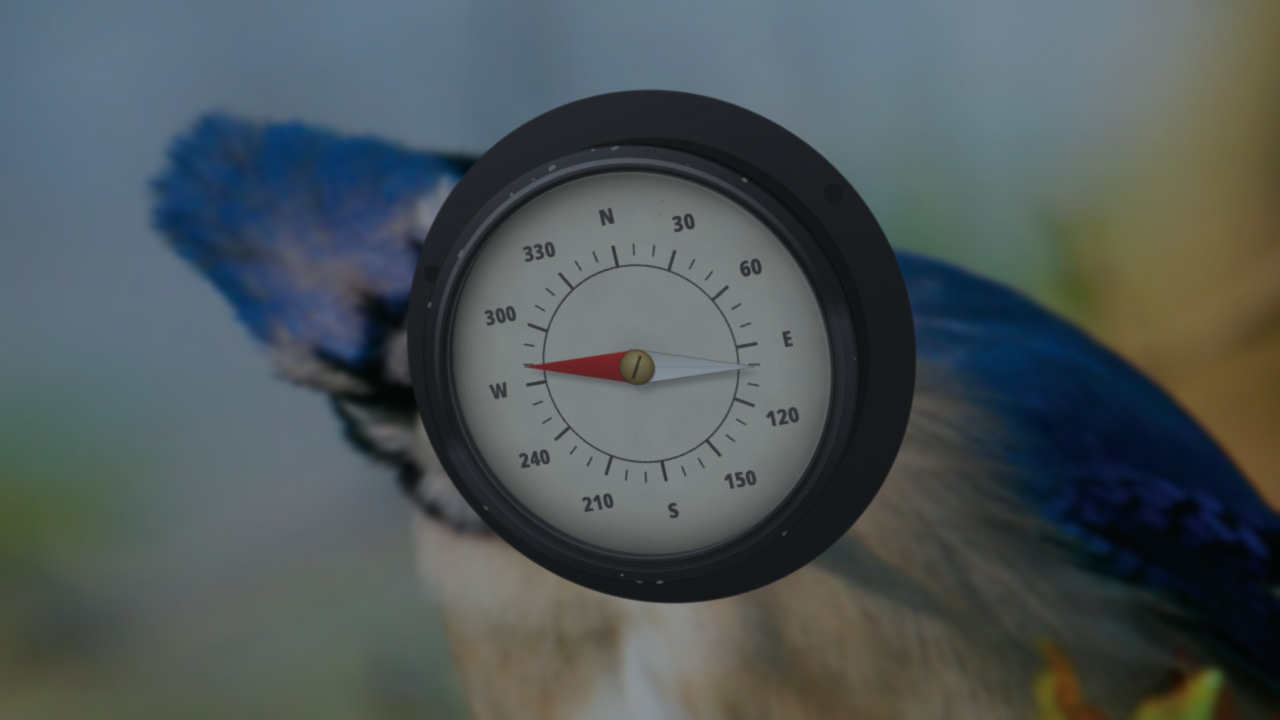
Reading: 280 °
